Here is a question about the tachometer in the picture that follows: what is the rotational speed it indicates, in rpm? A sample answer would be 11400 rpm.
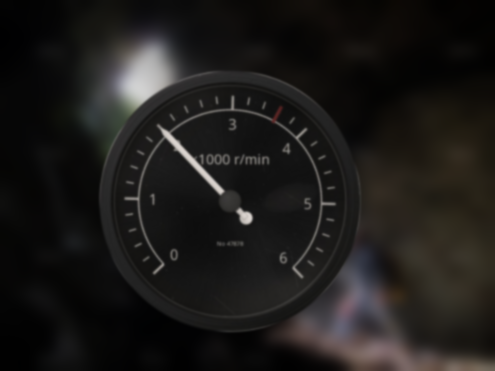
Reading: 2000 rpm
